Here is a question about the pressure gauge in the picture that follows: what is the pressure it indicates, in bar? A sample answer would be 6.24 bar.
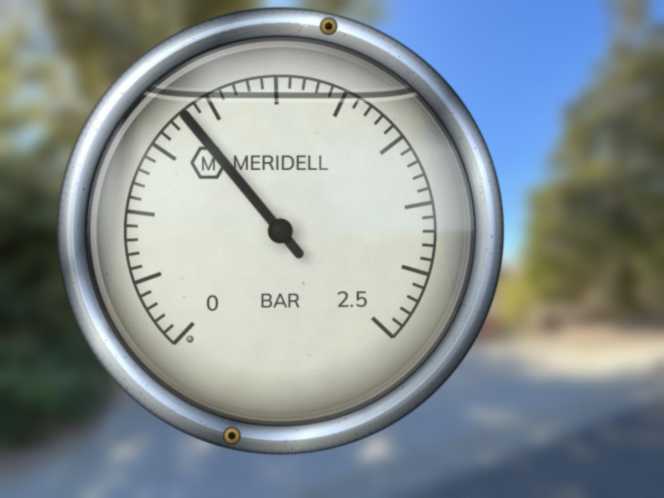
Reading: 0.9 bar
